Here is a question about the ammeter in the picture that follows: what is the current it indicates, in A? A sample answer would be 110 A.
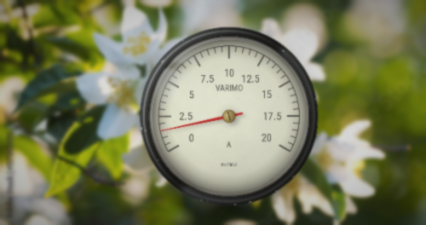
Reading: 1.5 A
